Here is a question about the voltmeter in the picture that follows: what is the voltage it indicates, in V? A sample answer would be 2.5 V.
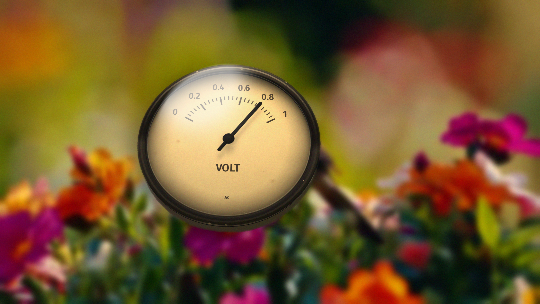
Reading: 0.8 V
